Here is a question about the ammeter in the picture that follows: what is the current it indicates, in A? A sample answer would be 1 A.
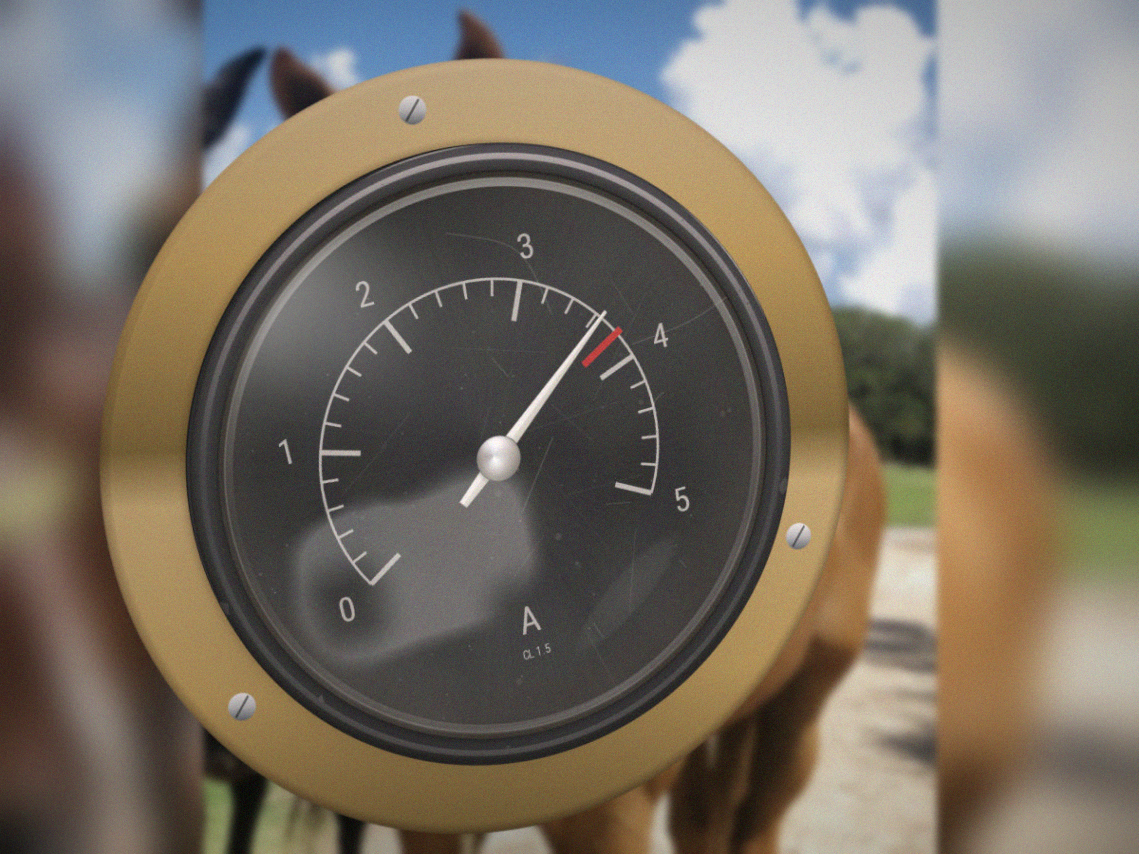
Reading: 3.6 A
